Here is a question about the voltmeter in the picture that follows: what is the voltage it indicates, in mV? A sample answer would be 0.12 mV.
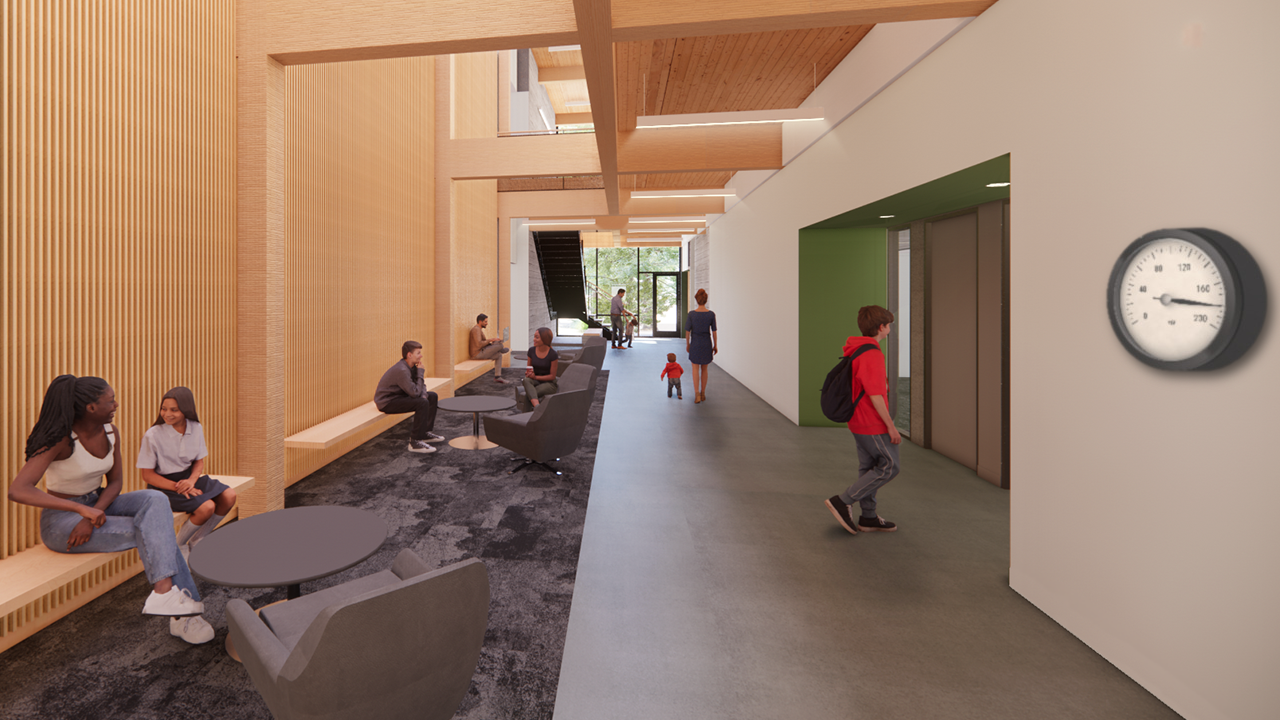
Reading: 180 mV
